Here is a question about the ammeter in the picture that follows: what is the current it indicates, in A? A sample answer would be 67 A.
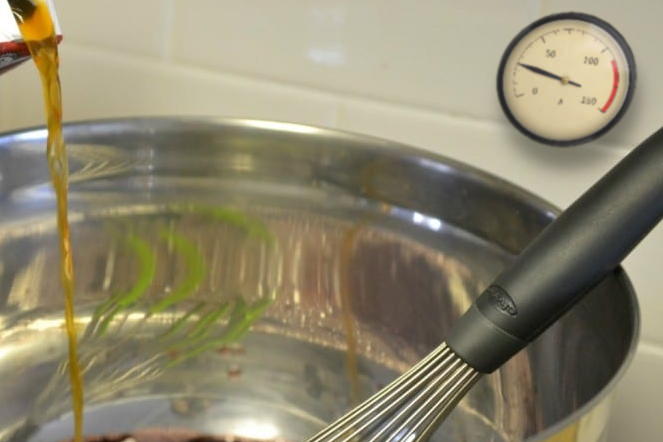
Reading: 25 A
